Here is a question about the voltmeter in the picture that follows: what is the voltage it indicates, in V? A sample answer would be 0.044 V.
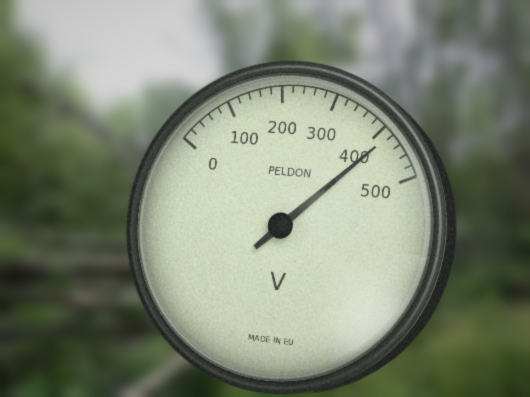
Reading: 420 V
